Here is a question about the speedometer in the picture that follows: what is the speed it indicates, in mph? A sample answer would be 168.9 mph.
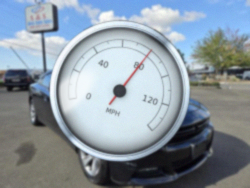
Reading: 80 mph
